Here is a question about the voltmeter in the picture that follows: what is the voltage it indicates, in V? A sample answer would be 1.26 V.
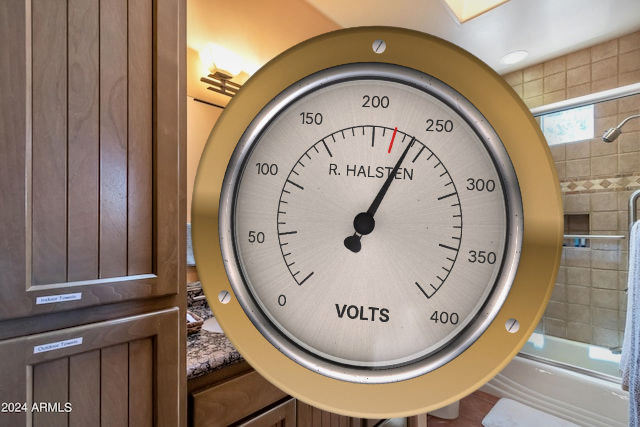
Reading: 240 V
